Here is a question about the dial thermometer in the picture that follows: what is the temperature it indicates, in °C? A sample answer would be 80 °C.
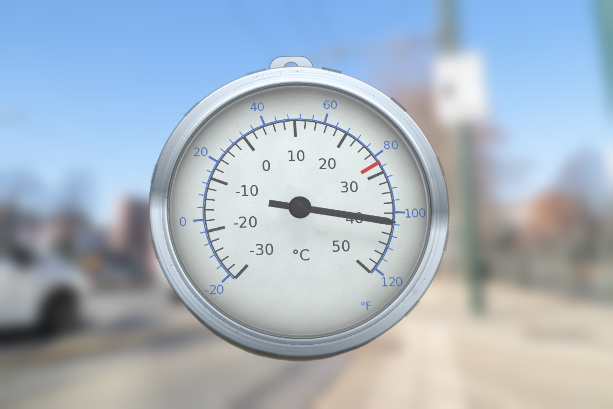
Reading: 40 °C
